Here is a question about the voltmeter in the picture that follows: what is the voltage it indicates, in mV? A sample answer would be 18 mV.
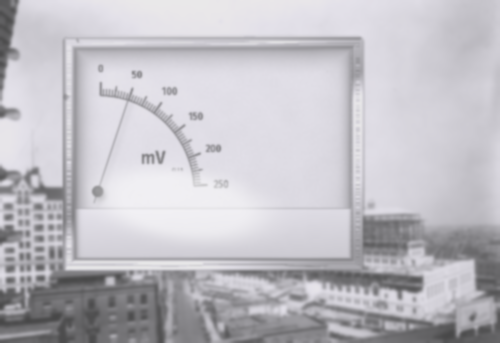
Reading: 50 mV
